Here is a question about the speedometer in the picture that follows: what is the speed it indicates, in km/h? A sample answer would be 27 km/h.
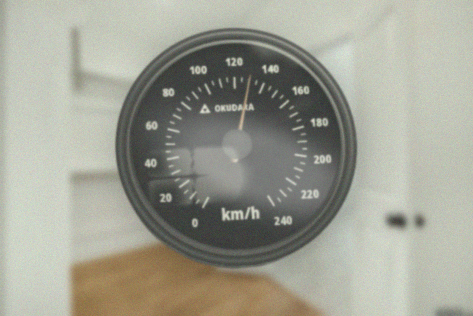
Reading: 130 km/h
